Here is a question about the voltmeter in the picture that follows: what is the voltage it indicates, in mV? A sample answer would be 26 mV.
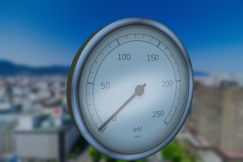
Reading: 5 mV
